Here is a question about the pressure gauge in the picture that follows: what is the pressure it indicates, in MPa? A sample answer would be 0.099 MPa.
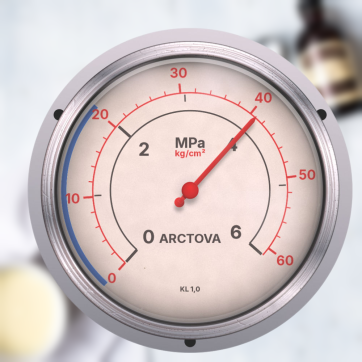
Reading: 4 MPa
